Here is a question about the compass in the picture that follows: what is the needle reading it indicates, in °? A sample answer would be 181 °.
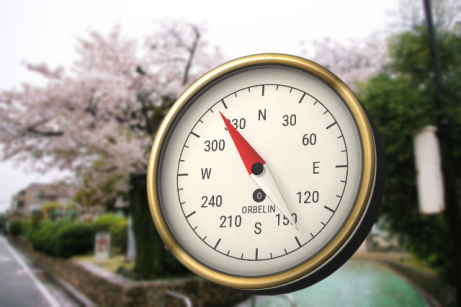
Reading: 325 °
